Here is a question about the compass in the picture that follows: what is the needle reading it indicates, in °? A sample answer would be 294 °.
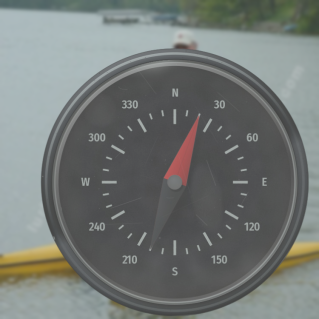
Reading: 20 °
